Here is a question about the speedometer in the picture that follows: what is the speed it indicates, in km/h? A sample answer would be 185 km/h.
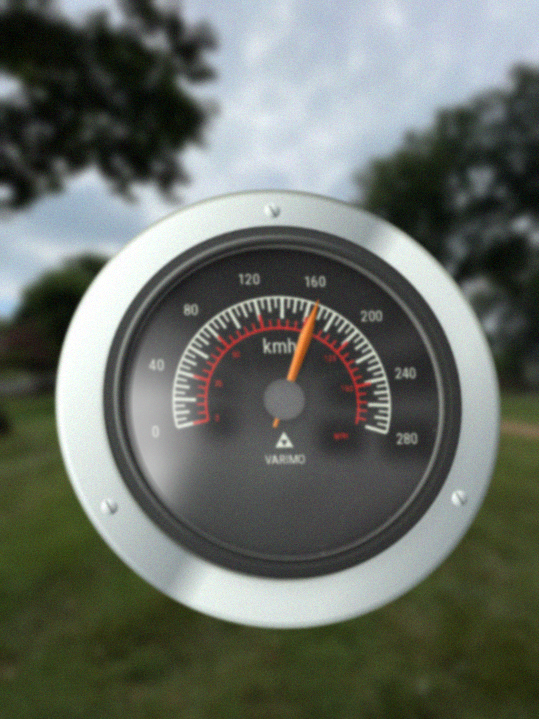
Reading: 165 km/h
